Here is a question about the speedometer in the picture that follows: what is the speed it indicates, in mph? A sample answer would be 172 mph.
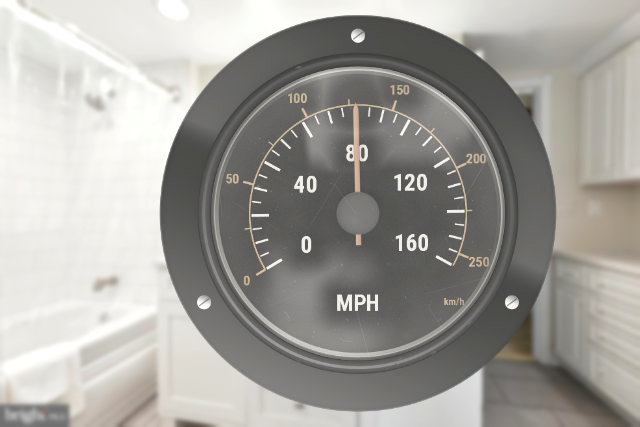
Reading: 80 mph
